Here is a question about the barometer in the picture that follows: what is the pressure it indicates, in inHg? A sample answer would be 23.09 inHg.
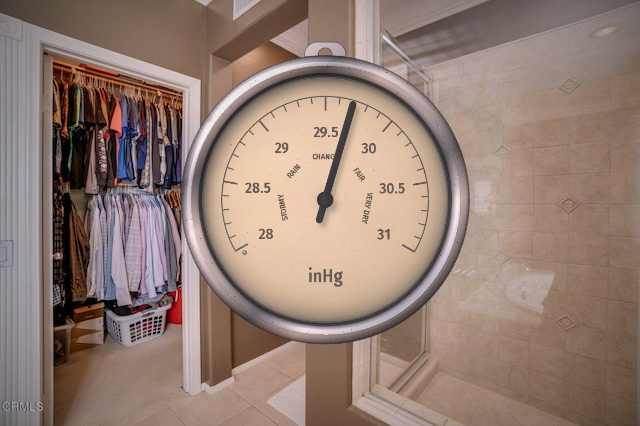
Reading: 29.7 inHg
